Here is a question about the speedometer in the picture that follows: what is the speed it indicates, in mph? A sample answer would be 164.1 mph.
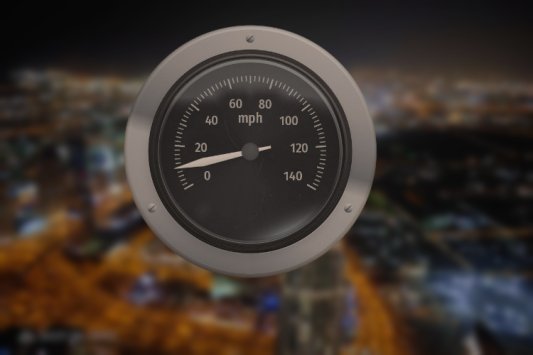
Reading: 10 mph
